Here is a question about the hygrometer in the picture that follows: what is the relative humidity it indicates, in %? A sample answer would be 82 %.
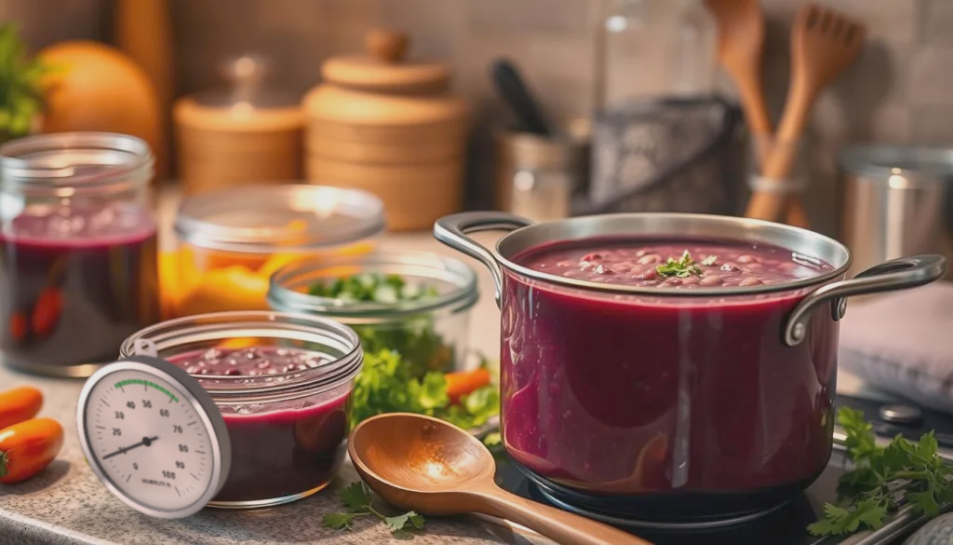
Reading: 10 %
